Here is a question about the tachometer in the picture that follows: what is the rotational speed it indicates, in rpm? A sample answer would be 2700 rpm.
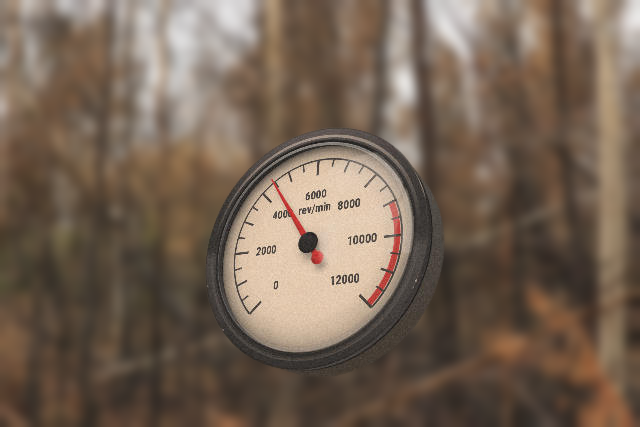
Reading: 4500 rpm
